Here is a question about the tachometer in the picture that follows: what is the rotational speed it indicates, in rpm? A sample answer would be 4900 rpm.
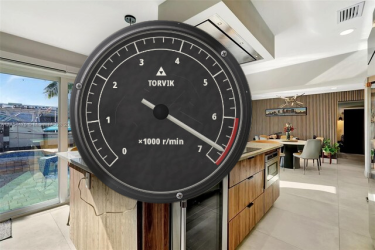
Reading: 6700 rpm
